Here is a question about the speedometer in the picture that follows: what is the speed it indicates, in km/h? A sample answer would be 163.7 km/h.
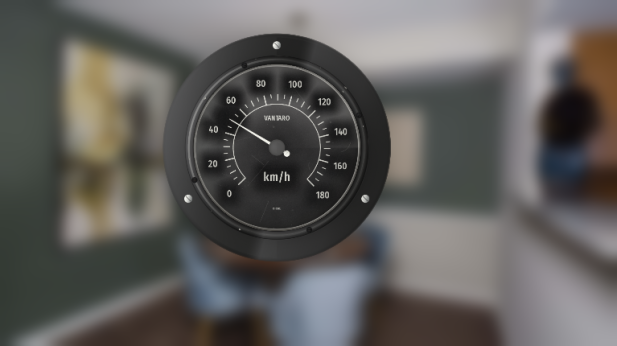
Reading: 50 km/h
